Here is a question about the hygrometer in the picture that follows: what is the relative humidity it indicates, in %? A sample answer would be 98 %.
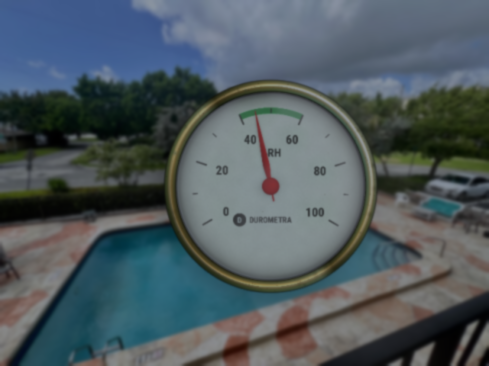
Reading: 45 %
